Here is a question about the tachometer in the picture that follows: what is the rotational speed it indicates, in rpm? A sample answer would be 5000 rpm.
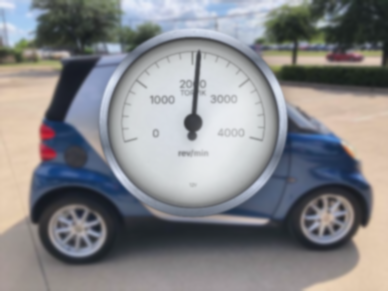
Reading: 2100 rpm
